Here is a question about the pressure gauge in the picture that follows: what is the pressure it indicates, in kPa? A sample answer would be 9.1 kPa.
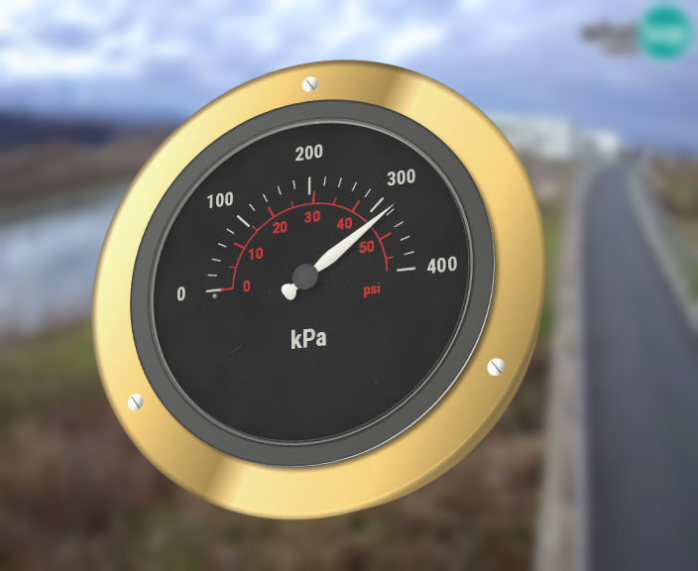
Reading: 320 kPa
